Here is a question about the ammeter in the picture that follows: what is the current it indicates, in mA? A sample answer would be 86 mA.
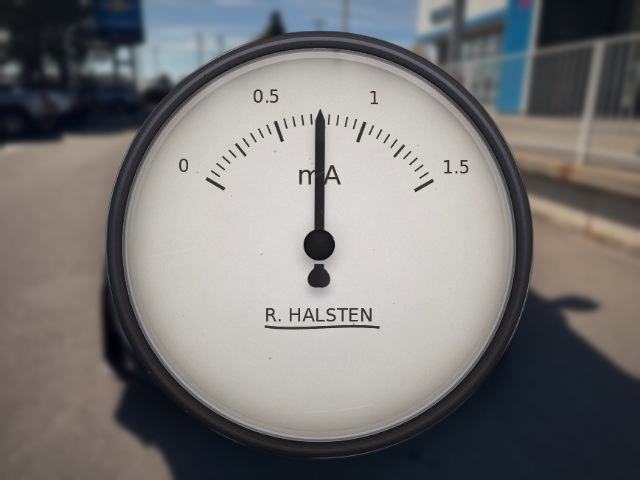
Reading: 0.75 mA
